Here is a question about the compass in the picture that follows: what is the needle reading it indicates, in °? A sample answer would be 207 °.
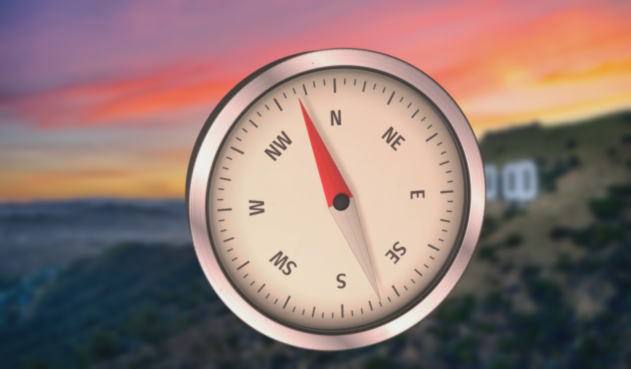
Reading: 340 °
